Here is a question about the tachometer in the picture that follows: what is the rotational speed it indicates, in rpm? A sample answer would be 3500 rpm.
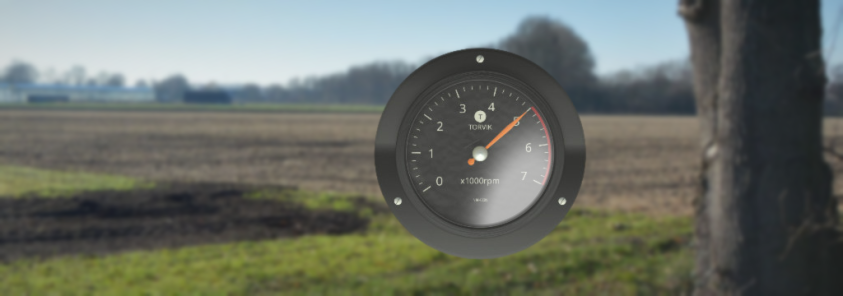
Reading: 5000 rpm
